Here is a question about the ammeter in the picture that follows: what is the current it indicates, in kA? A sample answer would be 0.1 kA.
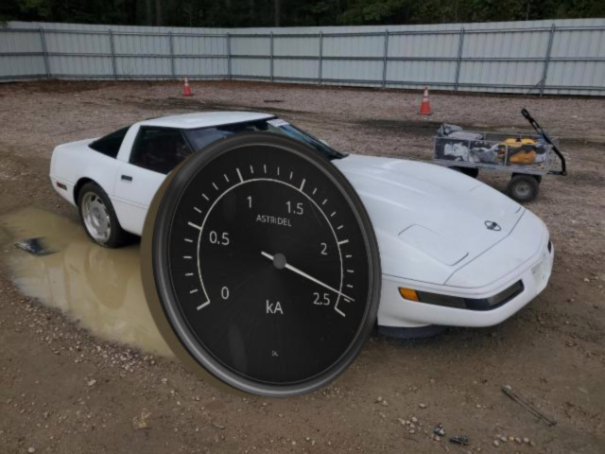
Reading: 2.4 kA
